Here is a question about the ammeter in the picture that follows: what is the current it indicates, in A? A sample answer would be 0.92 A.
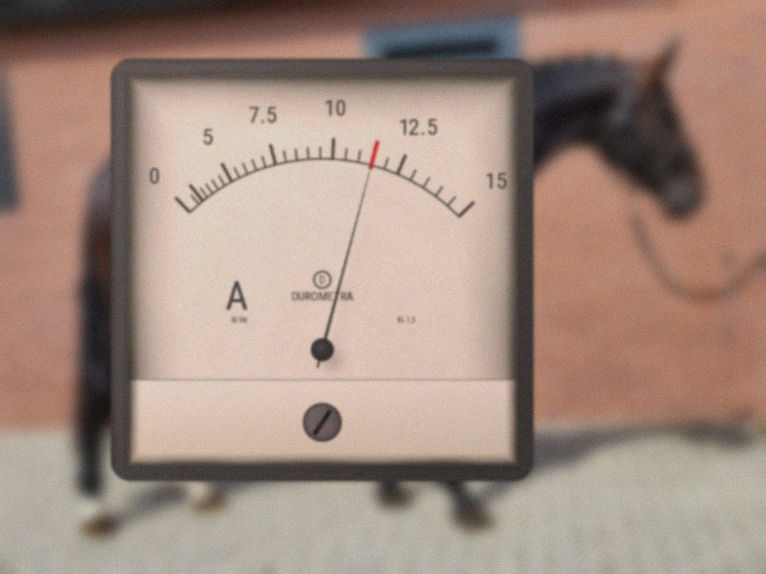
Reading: 11.5 A
